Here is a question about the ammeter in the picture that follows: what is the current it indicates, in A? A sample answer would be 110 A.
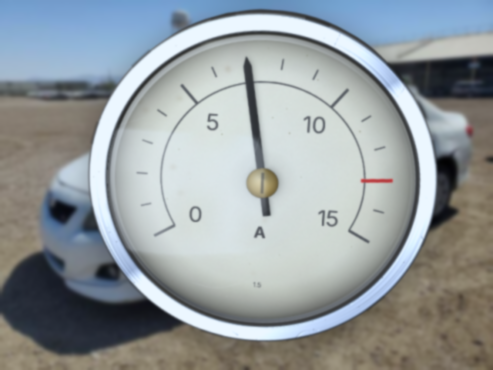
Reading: 7 A
